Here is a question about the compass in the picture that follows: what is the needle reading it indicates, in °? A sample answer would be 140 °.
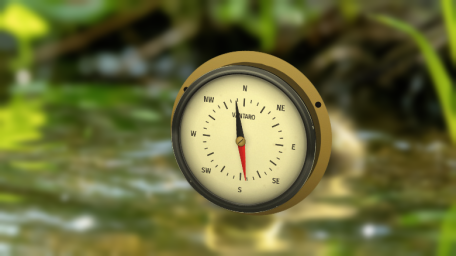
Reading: 170 °
